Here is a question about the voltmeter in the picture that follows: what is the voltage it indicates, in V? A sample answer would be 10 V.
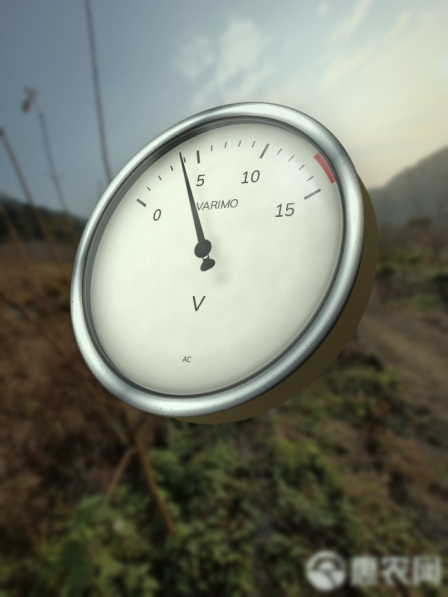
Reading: 4 V
